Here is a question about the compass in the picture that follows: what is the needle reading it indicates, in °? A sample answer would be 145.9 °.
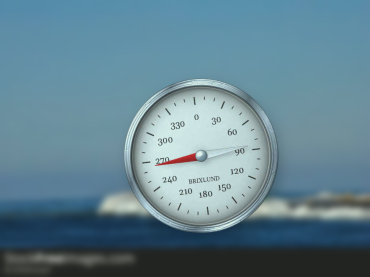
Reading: 265 °
